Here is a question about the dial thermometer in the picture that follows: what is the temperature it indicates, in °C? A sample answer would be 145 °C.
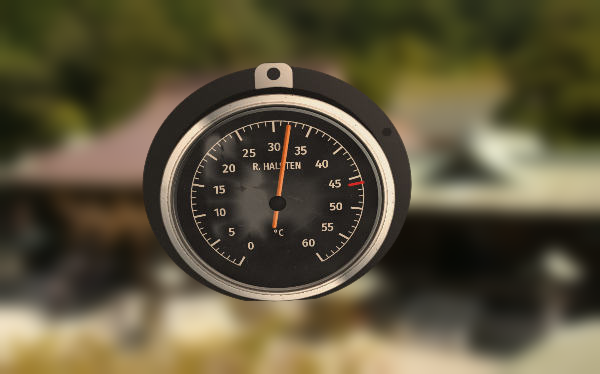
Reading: 32 °C
